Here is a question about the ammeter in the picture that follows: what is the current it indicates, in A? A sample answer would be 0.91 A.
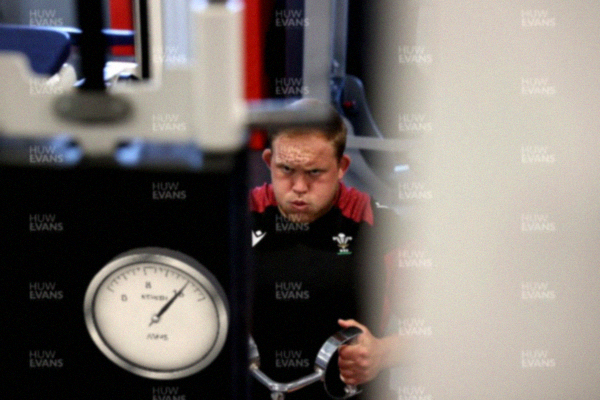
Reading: 16 A
